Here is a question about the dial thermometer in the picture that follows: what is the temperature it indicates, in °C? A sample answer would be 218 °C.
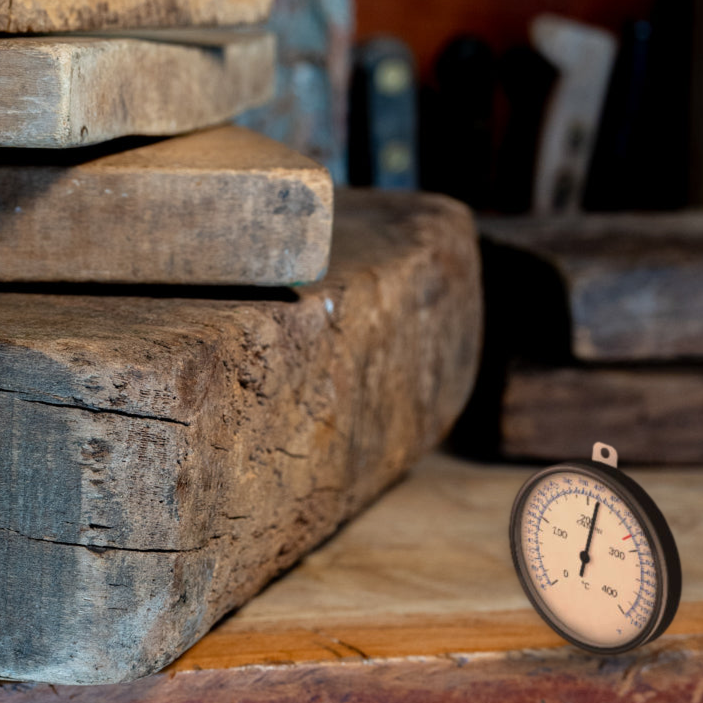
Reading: 220 °C
